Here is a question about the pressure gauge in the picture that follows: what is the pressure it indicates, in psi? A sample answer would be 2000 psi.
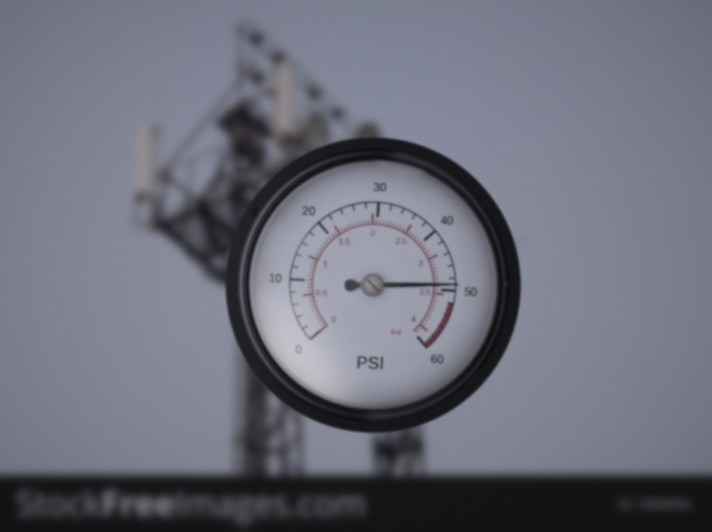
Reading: 49 psi
